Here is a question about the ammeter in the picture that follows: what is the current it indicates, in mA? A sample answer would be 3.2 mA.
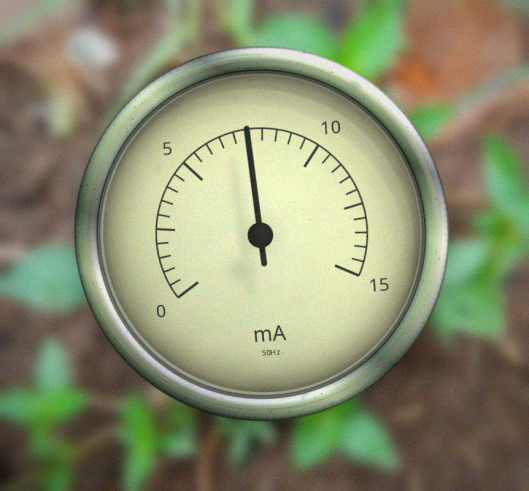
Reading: 7.5 mA
